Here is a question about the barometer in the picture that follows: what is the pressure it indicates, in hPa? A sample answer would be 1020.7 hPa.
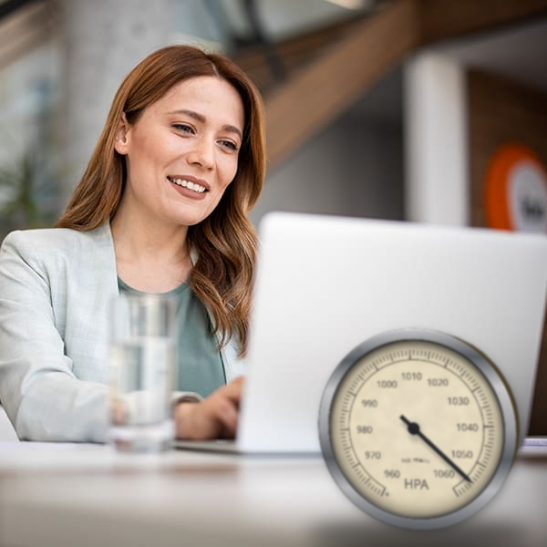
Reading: 1055 hPa
